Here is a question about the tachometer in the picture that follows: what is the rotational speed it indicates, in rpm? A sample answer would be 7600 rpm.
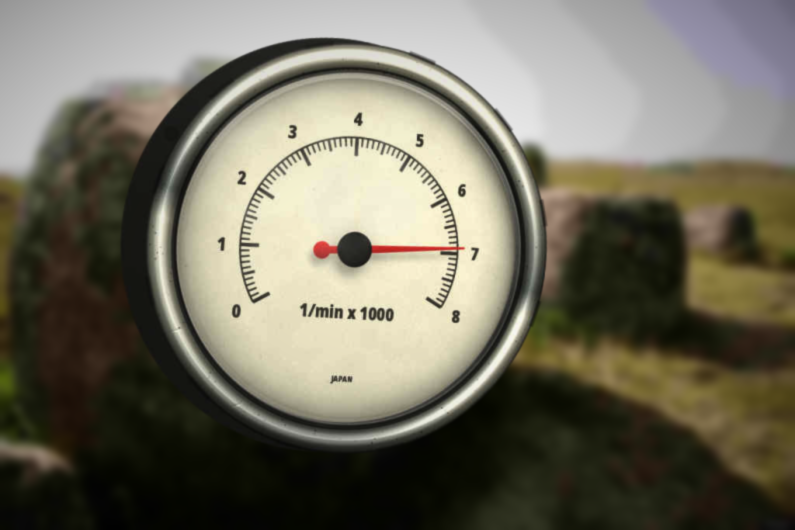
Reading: 6900 rpm
